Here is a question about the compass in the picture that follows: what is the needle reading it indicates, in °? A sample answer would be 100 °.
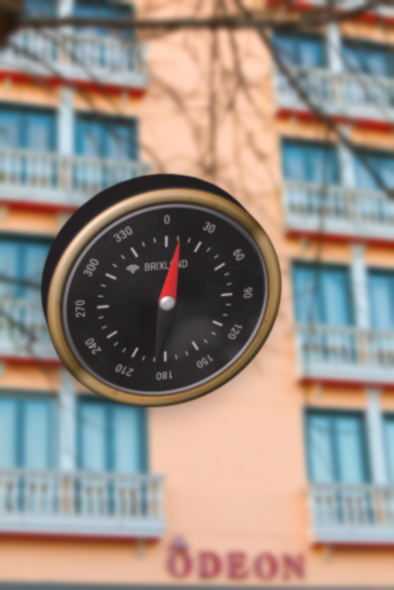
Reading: 10 °
